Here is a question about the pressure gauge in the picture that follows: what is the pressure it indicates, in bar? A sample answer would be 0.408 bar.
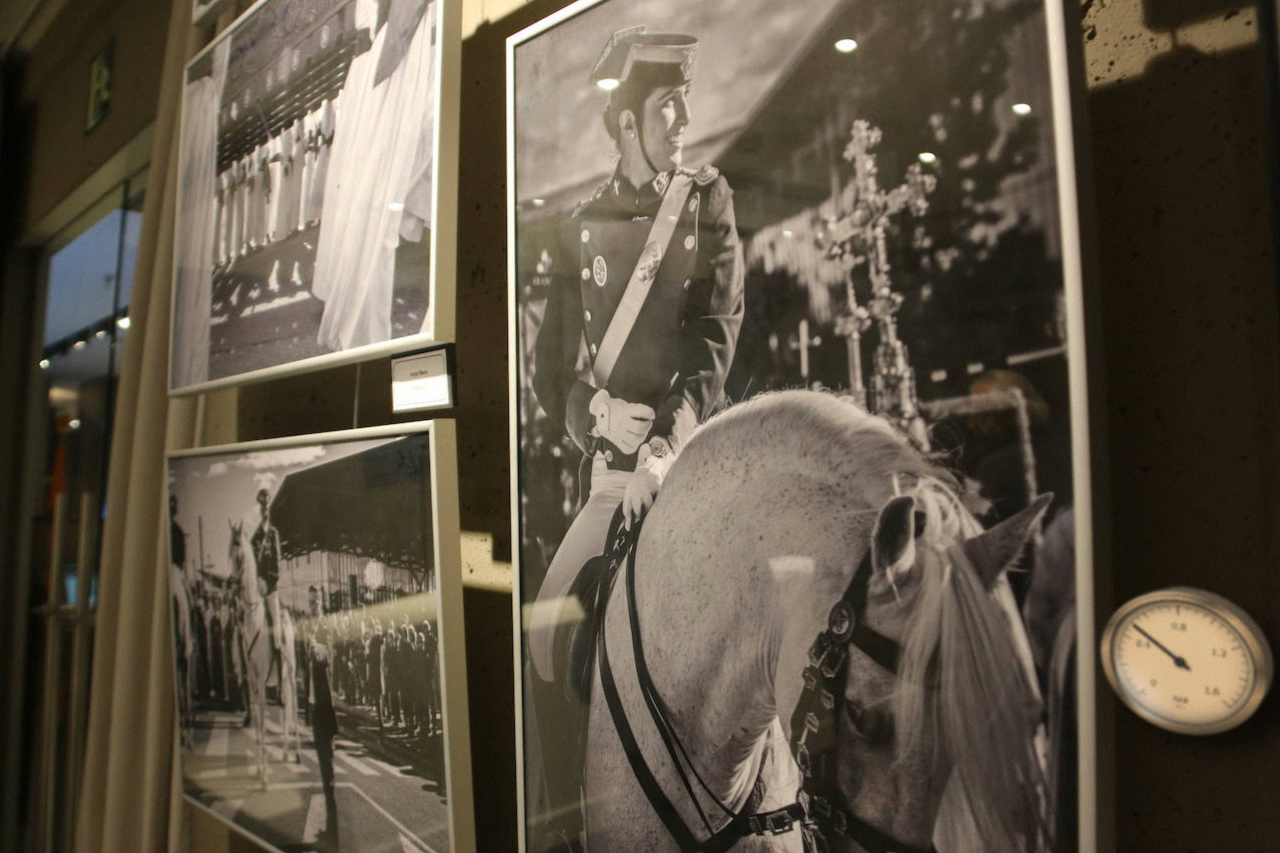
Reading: 0.5 bar
